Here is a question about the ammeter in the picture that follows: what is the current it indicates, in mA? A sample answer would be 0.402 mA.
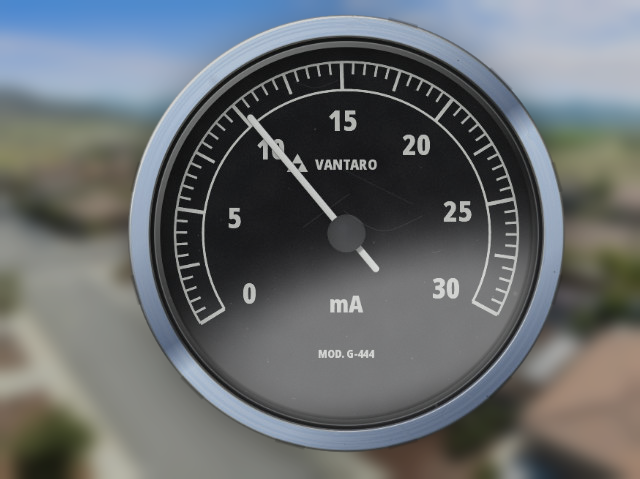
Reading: 10.25 mA
